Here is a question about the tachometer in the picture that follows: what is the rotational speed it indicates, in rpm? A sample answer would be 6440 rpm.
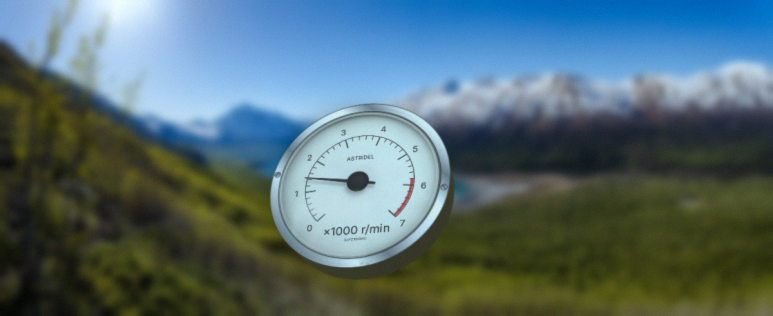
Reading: 1400 rpm
